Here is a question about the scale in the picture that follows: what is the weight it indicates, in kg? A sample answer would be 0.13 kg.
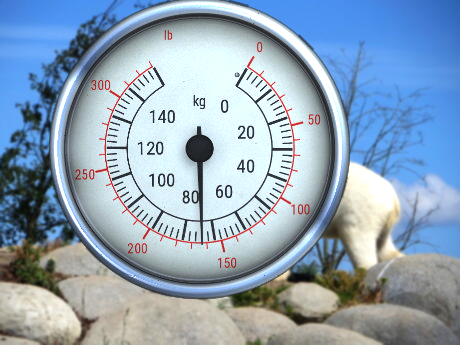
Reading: 74 kg
